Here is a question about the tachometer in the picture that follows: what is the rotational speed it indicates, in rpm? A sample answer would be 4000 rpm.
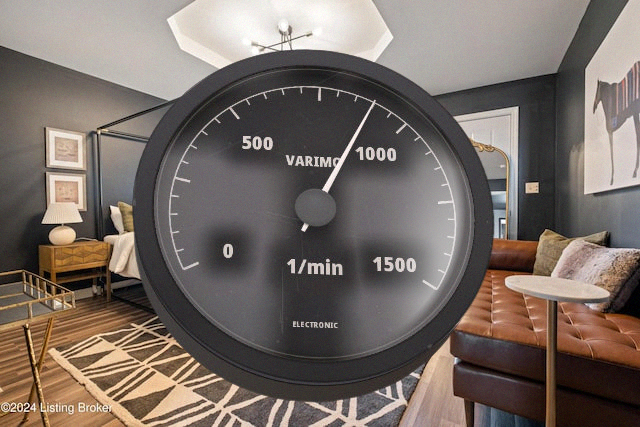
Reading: 900 rpm
